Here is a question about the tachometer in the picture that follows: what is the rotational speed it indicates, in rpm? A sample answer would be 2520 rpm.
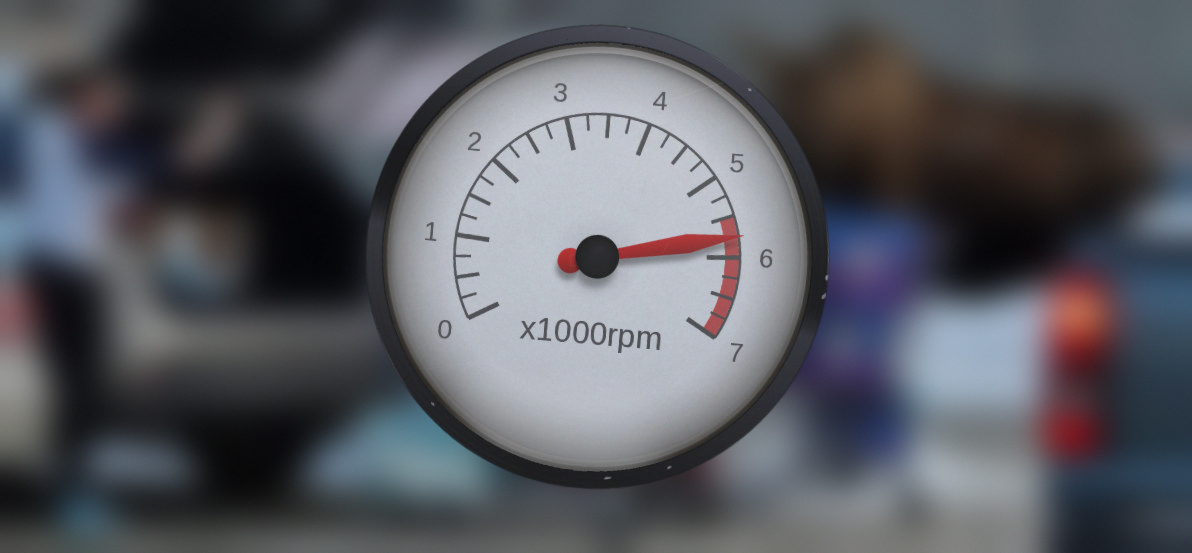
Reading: 5750 rpm
